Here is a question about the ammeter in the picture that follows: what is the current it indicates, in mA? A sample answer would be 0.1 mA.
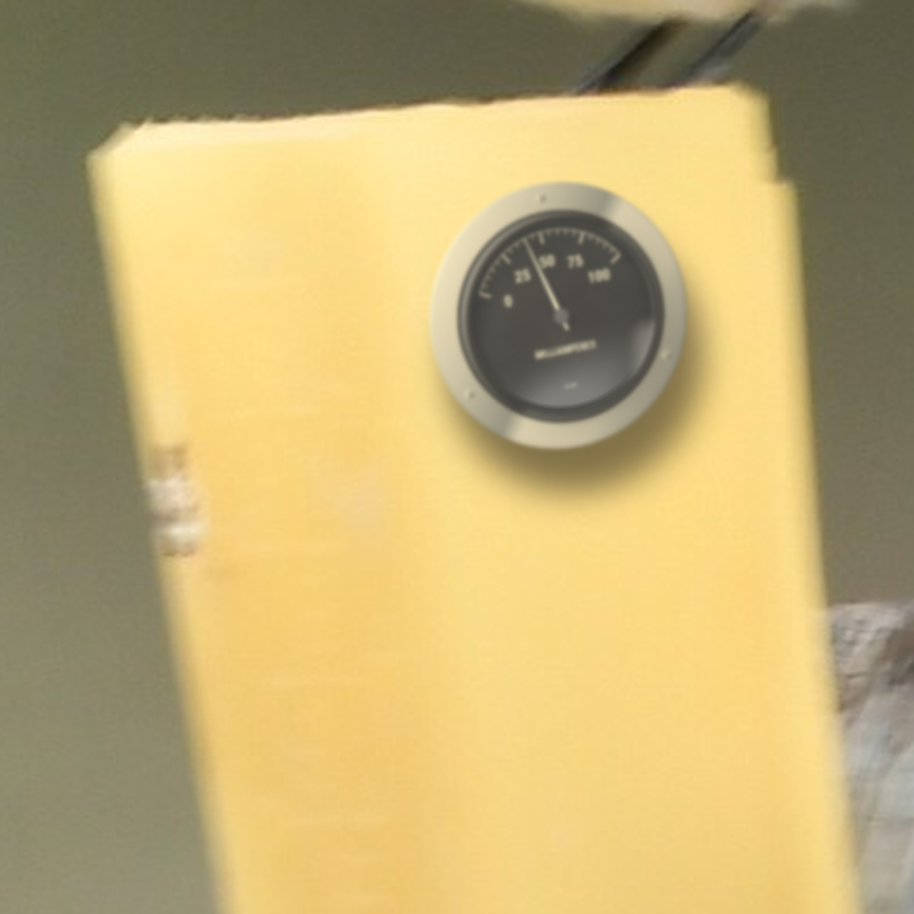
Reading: 40 mA
